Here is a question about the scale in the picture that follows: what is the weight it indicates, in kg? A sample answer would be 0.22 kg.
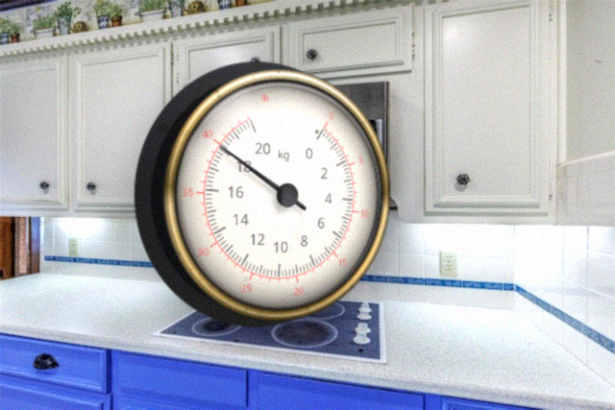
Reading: 18 kg
